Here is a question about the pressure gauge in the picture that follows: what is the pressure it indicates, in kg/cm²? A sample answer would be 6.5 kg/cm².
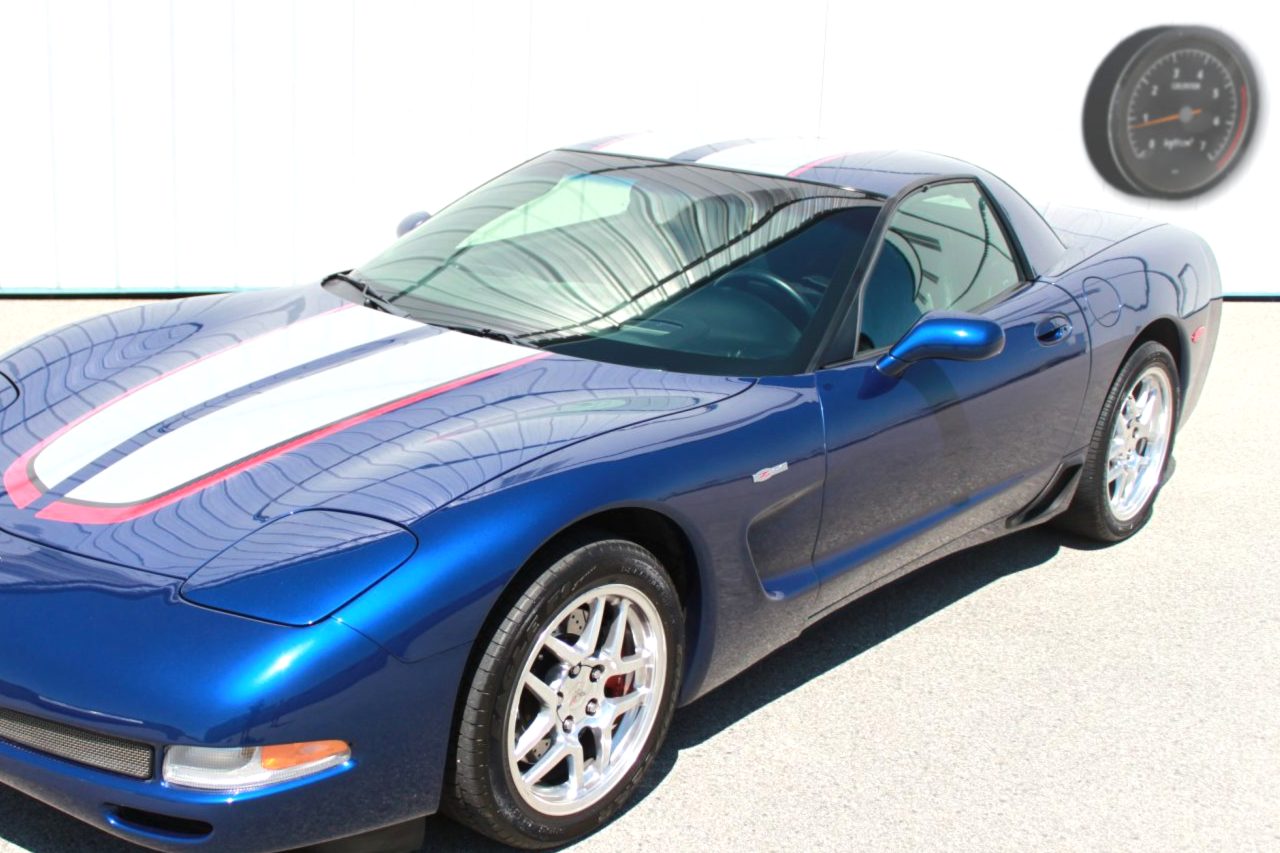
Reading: 0.8 kg/cm²
